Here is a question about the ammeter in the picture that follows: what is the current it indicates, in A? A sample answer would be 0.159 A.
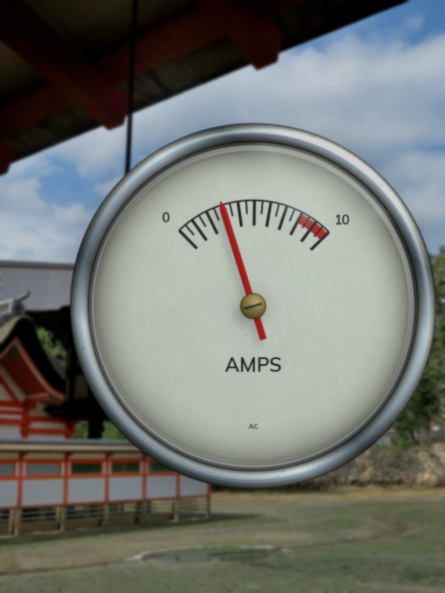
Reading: 3 A
